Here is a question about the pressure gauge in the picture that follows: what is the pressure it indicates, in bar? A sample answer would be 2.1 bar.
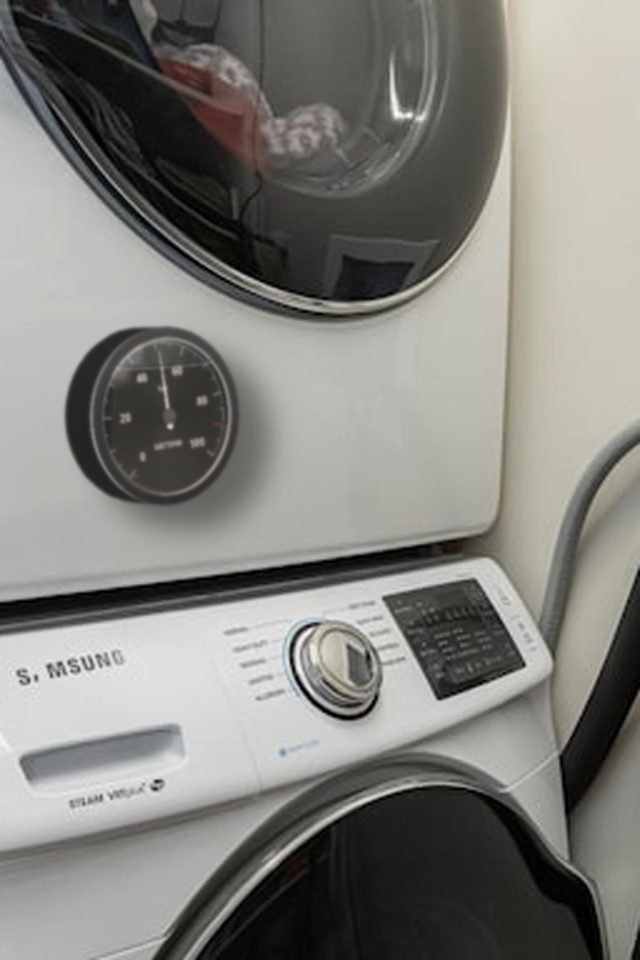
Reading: 50 bar
